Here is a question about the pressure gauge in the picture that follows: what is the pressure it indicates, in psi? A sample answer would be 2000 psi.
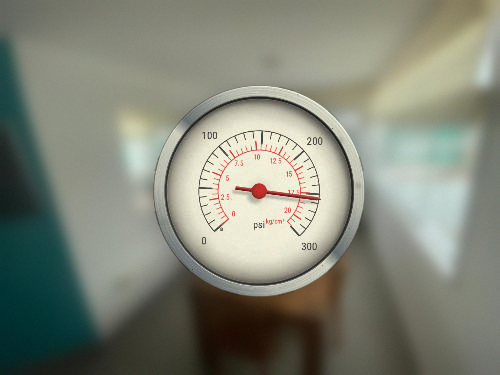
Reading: 255 psi
